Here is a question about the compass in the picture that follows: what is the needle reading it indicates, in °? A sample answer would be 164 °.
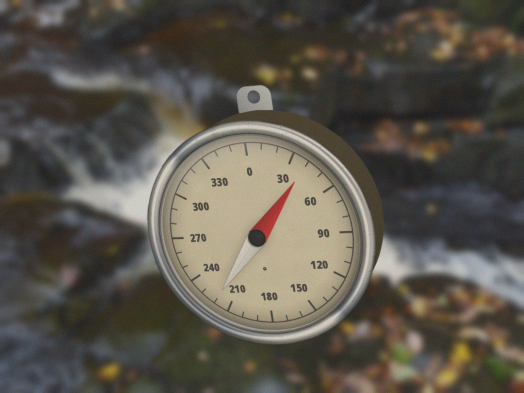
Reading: 40 °
